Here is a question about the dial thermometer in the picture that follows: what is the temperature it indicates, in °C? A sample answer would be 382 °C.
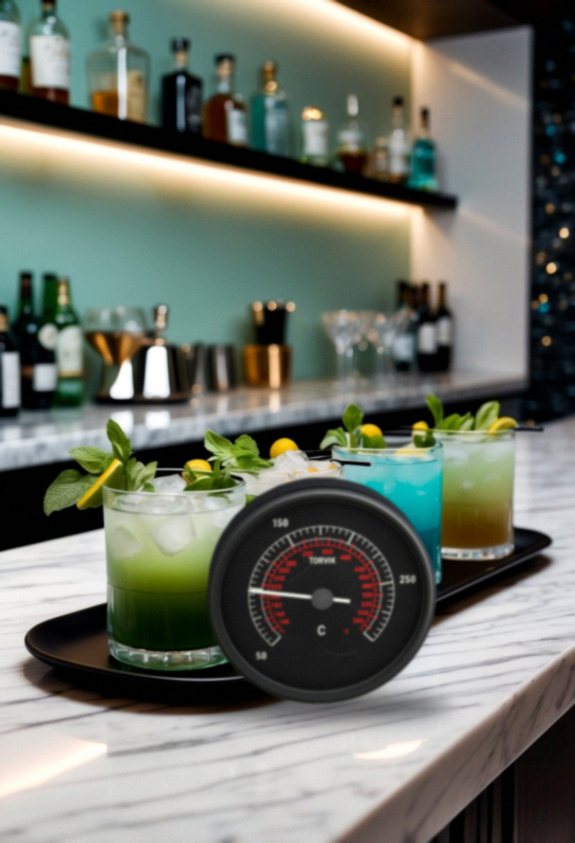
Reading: 100 °C
